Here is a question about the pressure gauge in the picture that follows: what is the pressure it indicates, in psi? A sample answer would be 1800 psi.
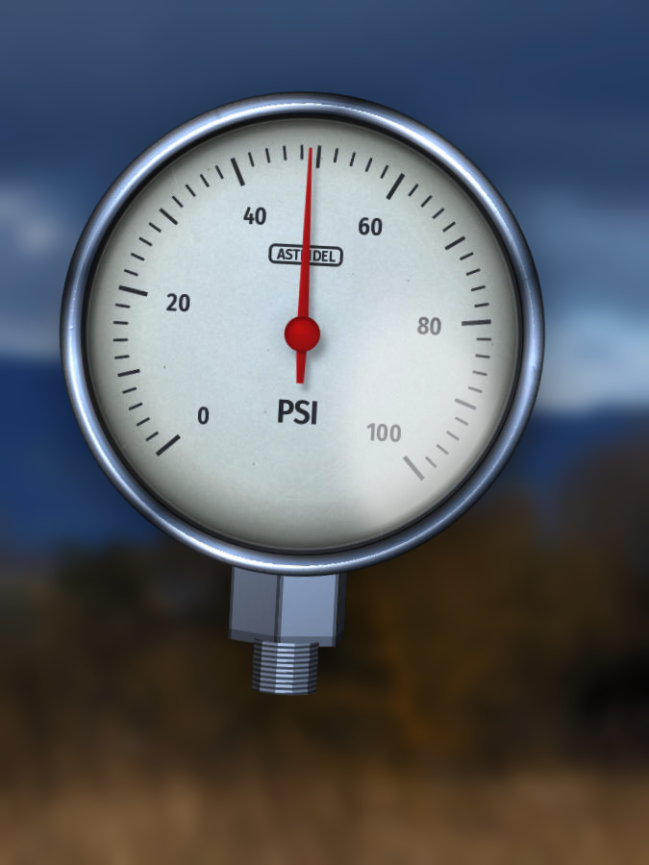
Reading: 49 psi
